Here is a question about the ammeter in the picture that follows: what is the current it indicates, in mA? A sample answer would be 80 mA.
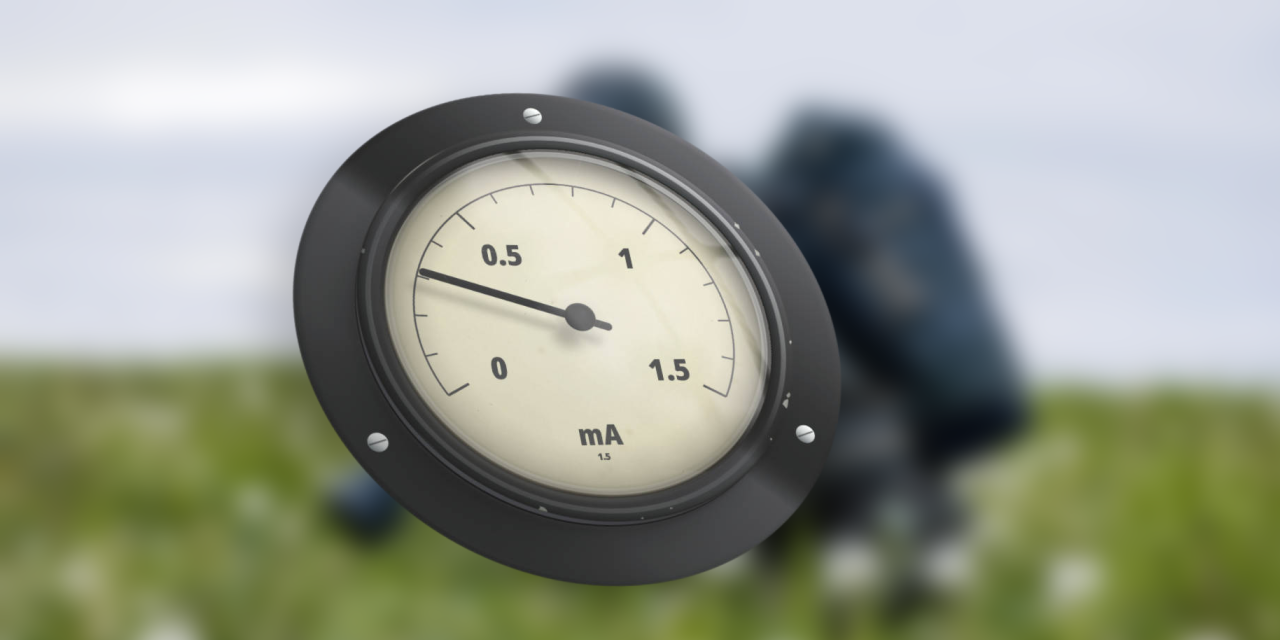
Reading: 0.3 mA
